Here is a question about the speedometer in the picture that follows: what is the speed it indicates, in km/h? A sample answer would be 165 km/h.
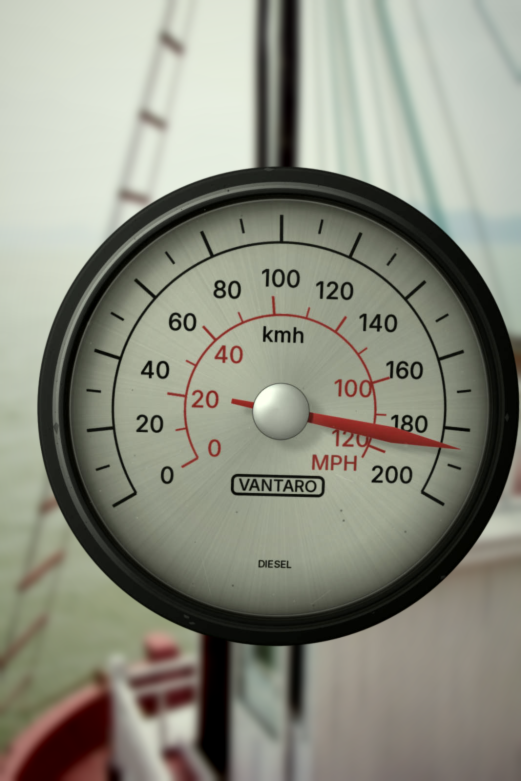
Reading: 185 km/h
